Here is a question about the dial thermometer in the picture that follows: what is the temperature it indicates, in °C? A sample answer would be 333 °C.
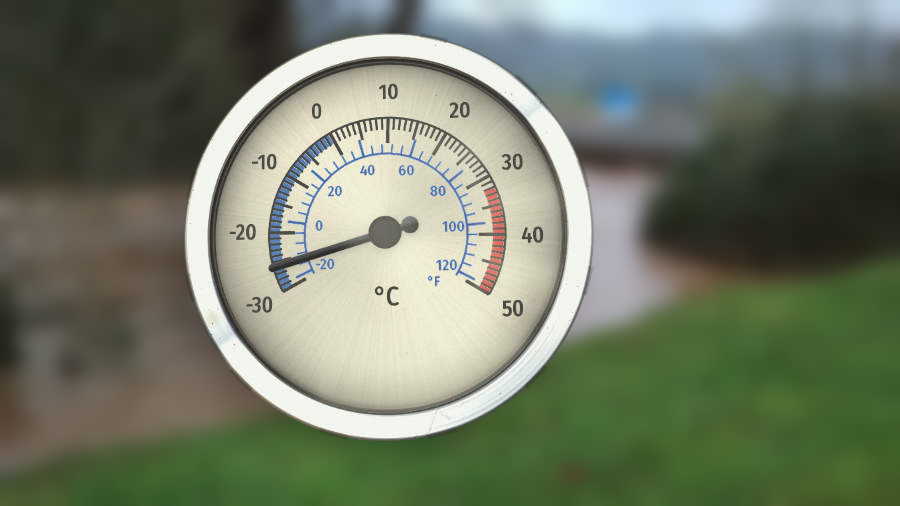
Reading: -26 °C
